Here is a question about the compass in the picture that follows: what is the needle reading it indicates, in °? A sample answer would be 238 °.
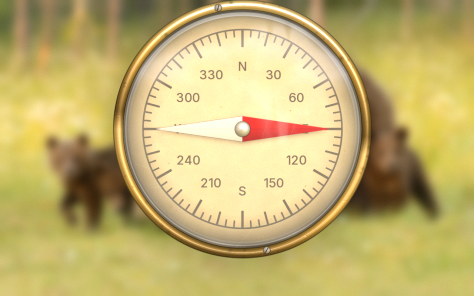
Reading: 90 °
